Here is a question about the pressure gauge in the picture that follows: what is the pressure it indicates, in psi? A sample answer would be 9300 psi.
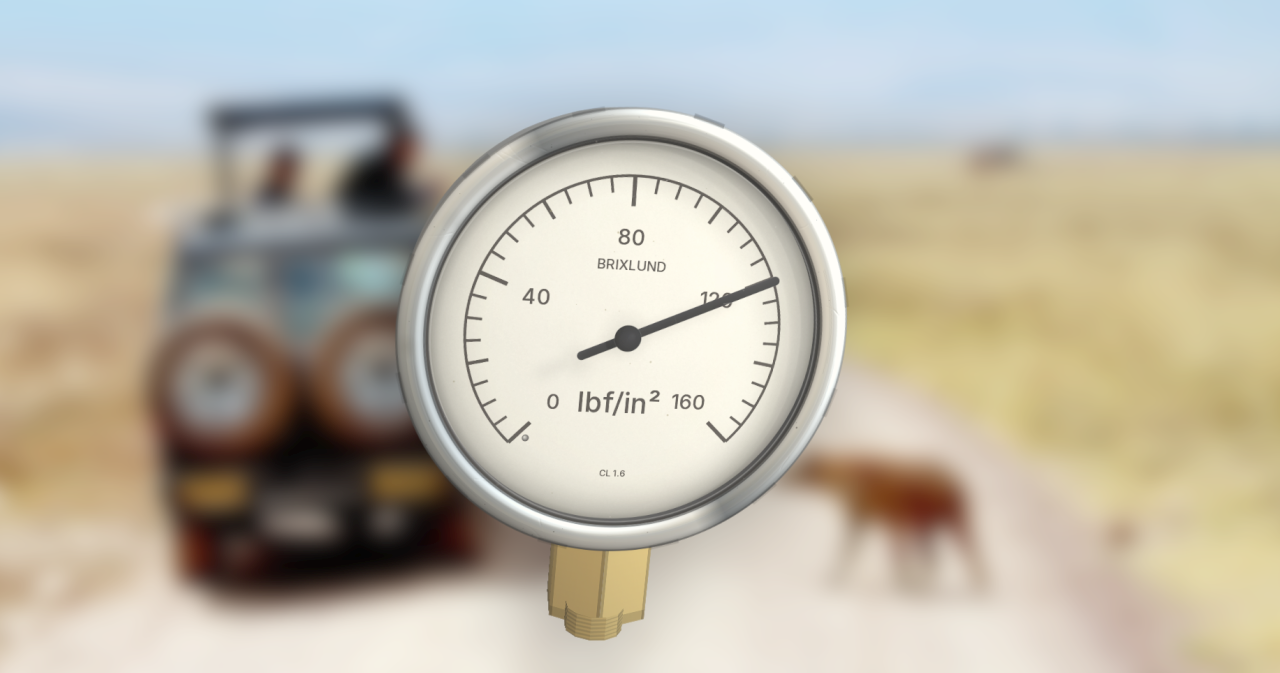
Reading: 120 psi
